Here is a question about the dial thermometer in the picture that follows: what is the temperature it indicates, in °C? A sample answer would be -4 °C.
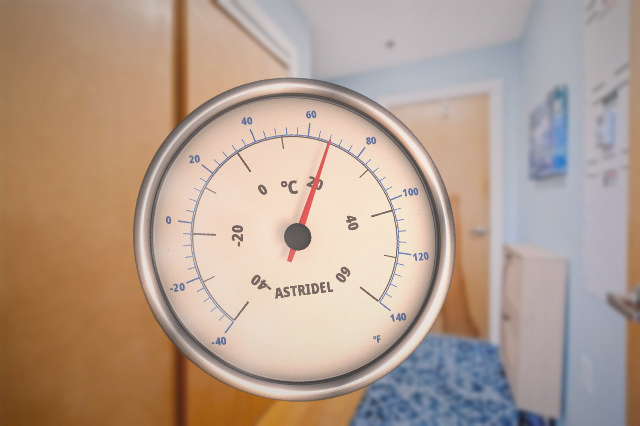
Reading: 20 °C
